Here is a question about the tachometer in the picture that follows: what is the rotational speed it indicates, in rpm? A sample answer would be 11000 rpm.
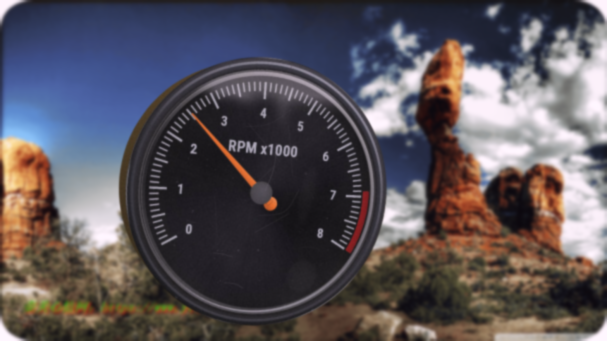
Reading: 2500 rpm
